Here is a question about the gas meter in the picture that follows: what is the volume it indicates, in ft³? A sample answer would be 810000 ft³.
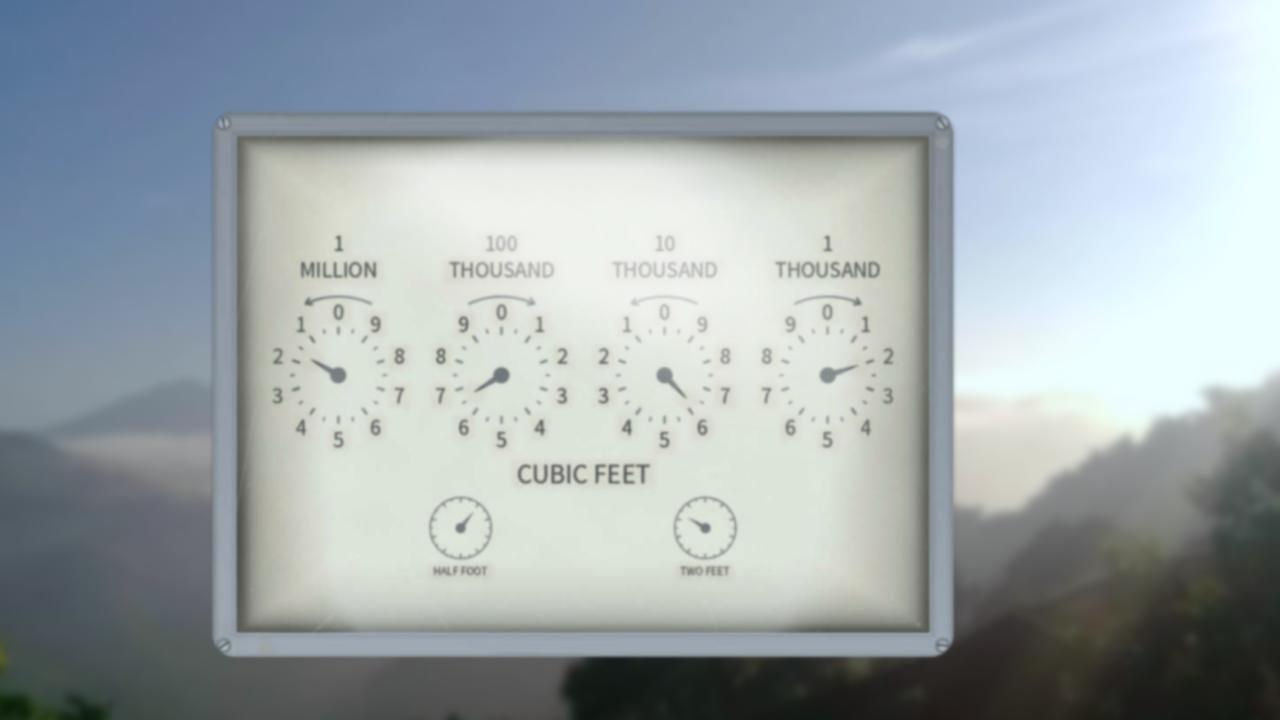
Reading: 166200 ft³
